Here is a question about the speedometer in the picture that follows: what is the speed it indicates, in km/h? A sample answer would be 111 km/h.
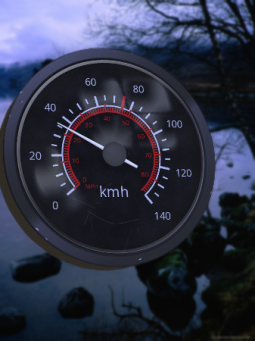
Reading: 35 km/h
